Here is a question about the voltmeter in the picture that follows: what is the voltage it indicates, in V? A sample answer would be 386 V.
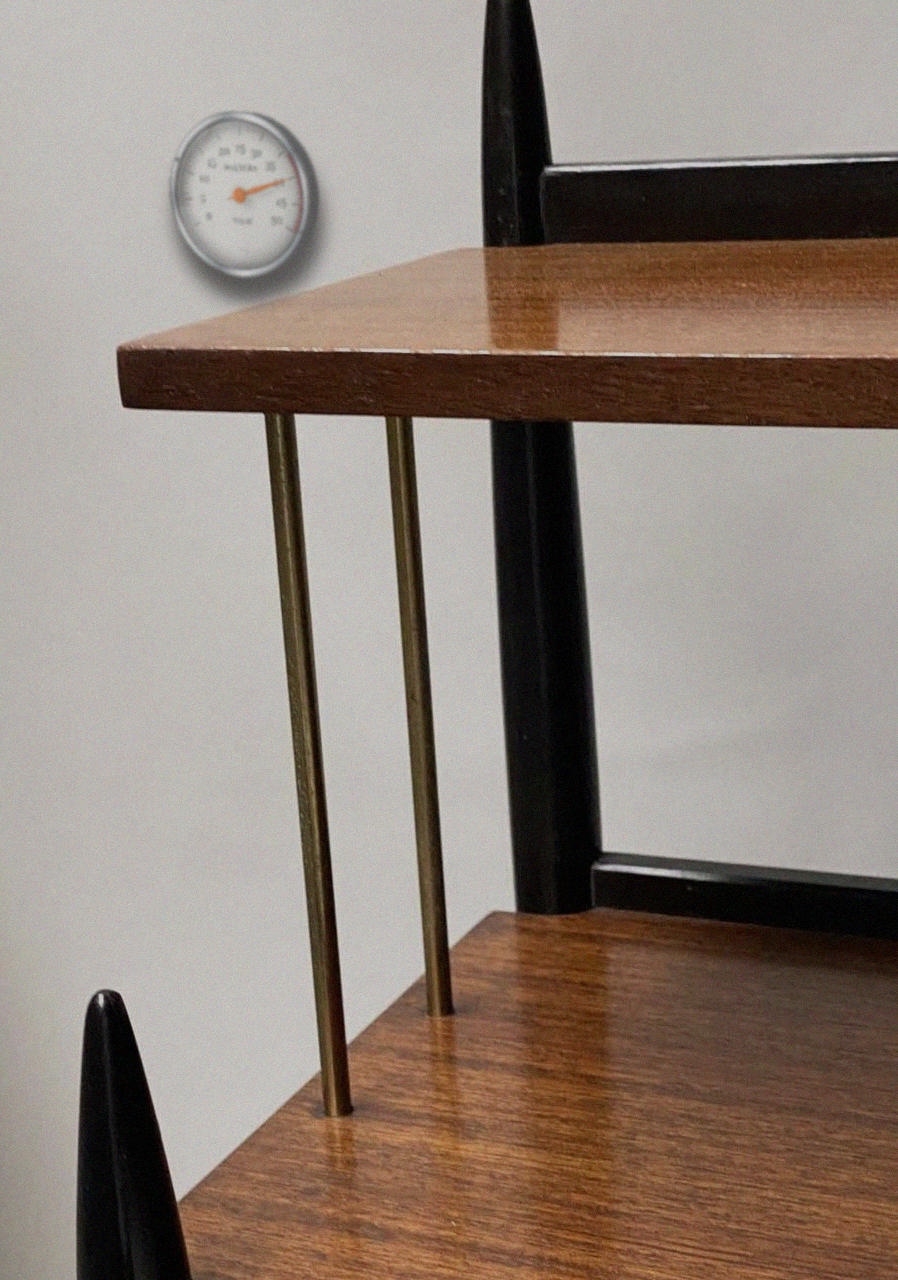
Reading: 40 V
